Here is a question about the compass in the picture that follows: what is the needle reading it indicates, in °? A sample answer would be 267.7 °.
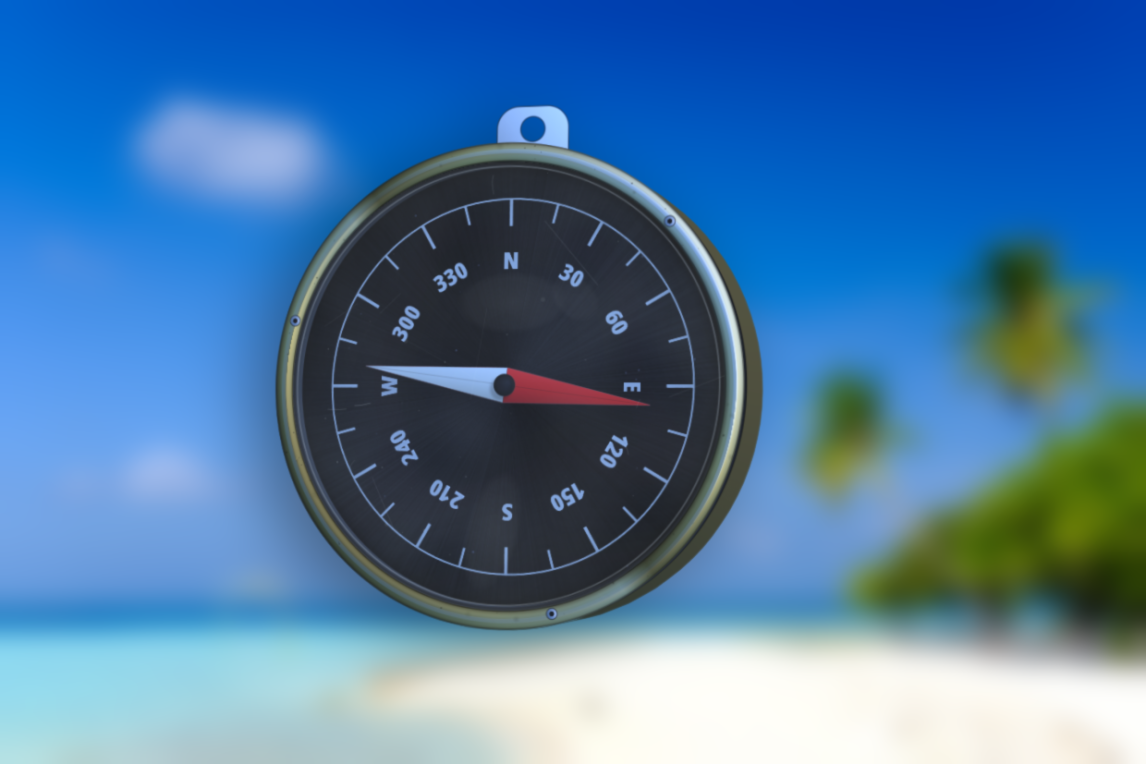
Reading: 97.5 °
